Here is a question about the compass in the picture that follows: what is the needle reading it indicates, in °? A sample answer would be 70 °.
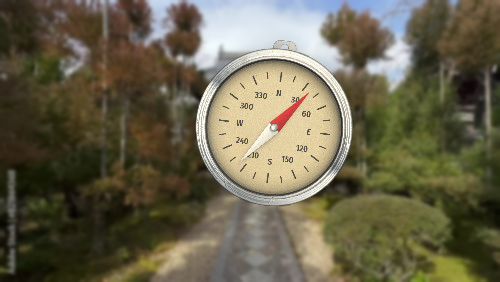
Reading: 37.5 °
